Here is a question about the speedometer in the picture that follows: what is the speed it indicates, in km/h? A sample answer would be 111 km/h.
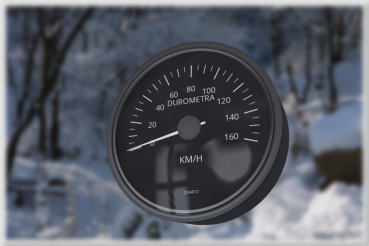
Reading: 0 km/h
